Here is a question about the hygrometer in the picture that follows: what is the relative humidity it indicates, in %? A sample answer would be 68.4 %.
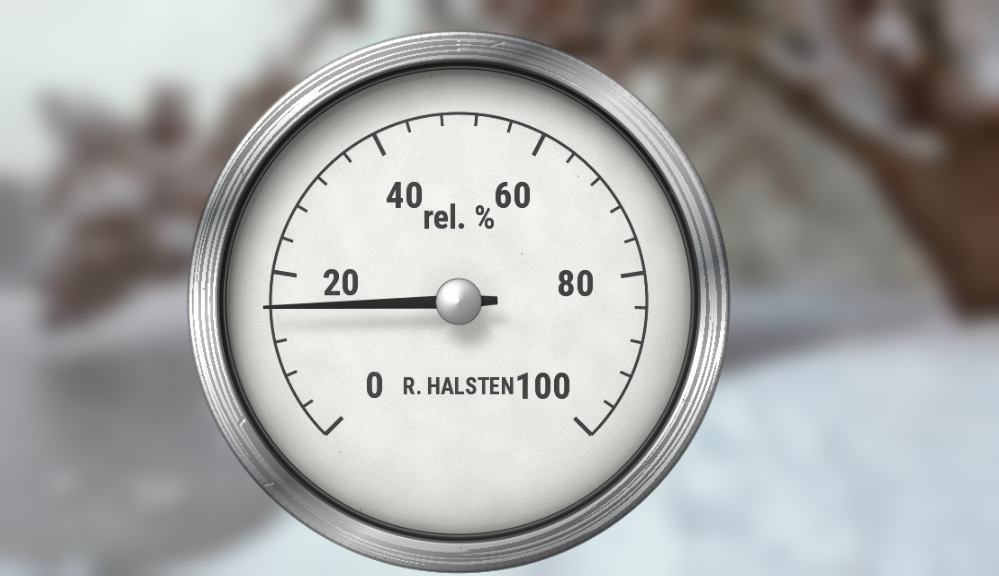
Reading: 16 %
